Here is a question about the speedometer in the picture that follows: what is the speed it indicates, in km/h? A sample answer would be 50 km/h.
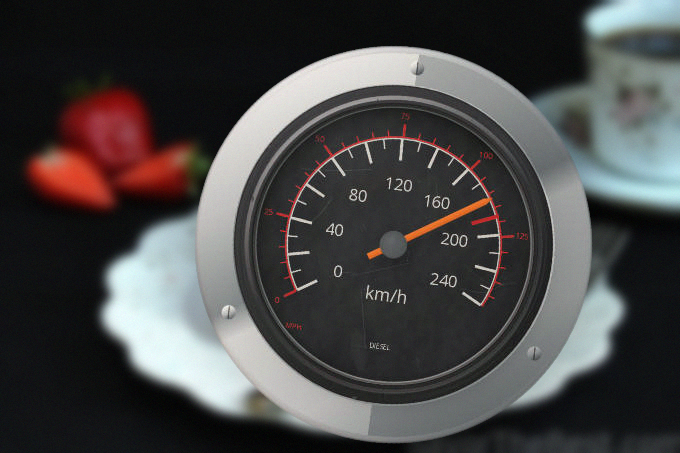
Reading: 180 km/h
